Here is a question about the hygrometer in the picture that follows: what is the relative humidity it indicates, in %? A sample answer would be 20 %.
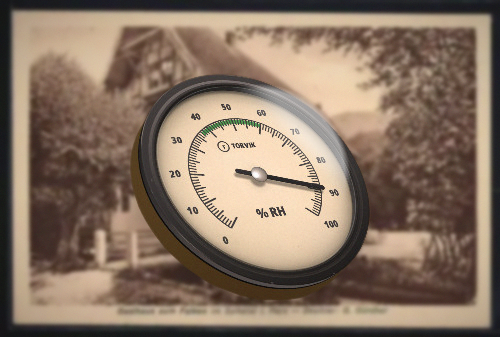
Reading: 90 %
